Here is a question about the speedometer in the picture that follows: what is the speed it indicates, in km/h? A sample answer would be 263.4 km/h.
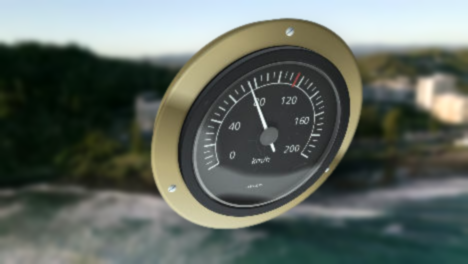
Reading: 75 km/h
